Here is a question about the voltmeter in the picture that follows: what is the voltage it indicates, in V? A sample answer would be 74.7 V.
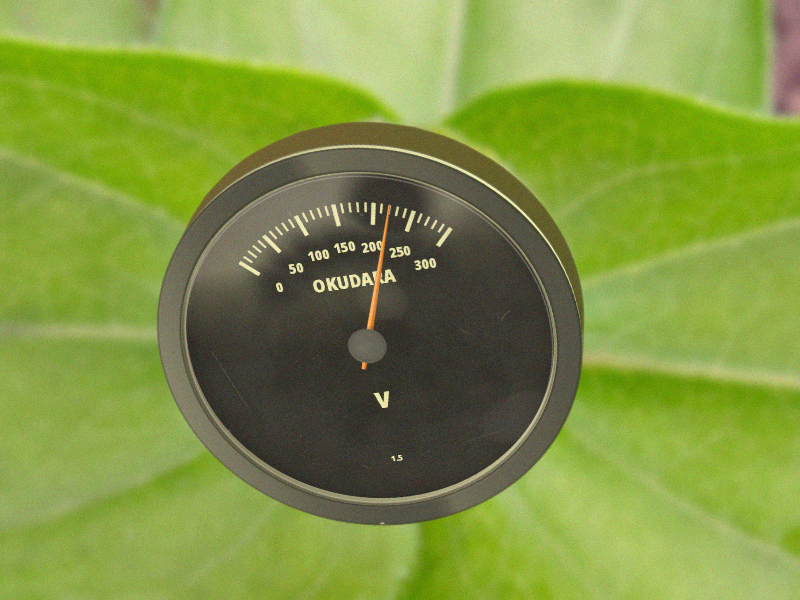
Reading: 220 V
